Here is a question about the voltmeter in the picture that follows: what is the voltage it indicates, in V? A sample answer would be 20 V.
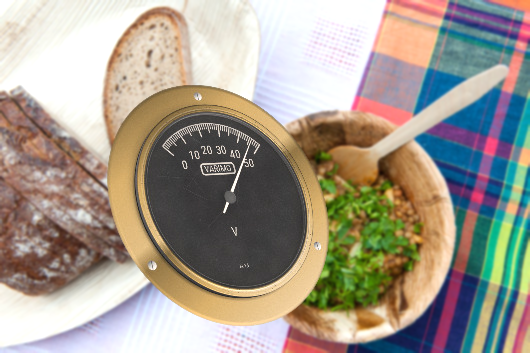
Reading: 45 V
